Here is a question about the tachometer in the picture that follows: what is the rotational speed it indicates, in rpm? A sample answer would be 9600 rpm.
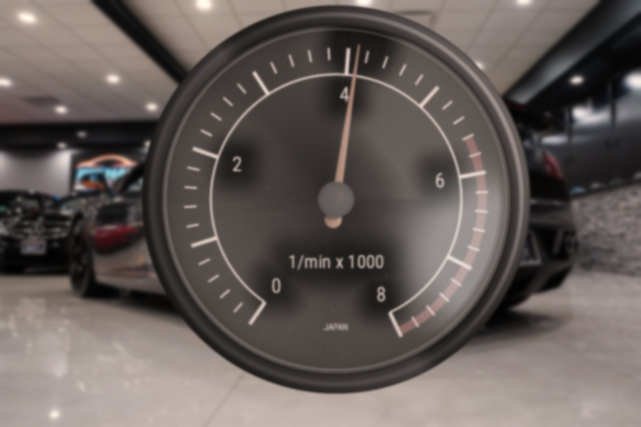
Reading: 4100 rpm
